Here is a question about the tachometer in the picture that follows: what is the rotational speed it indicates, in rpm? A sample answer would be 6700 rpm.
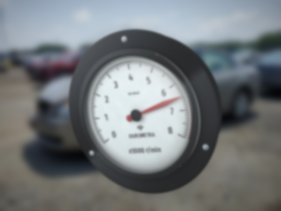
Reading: 6500 rpm
